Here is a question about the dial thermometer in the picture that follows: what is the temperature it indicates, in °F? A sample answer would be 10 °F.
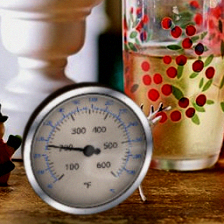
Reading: 200 °F
